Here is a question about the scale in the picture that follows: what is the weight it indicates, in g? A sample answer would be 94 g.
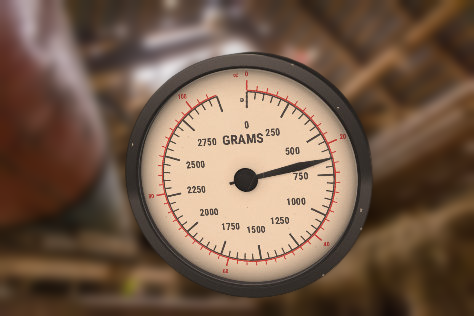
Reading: 650 g
